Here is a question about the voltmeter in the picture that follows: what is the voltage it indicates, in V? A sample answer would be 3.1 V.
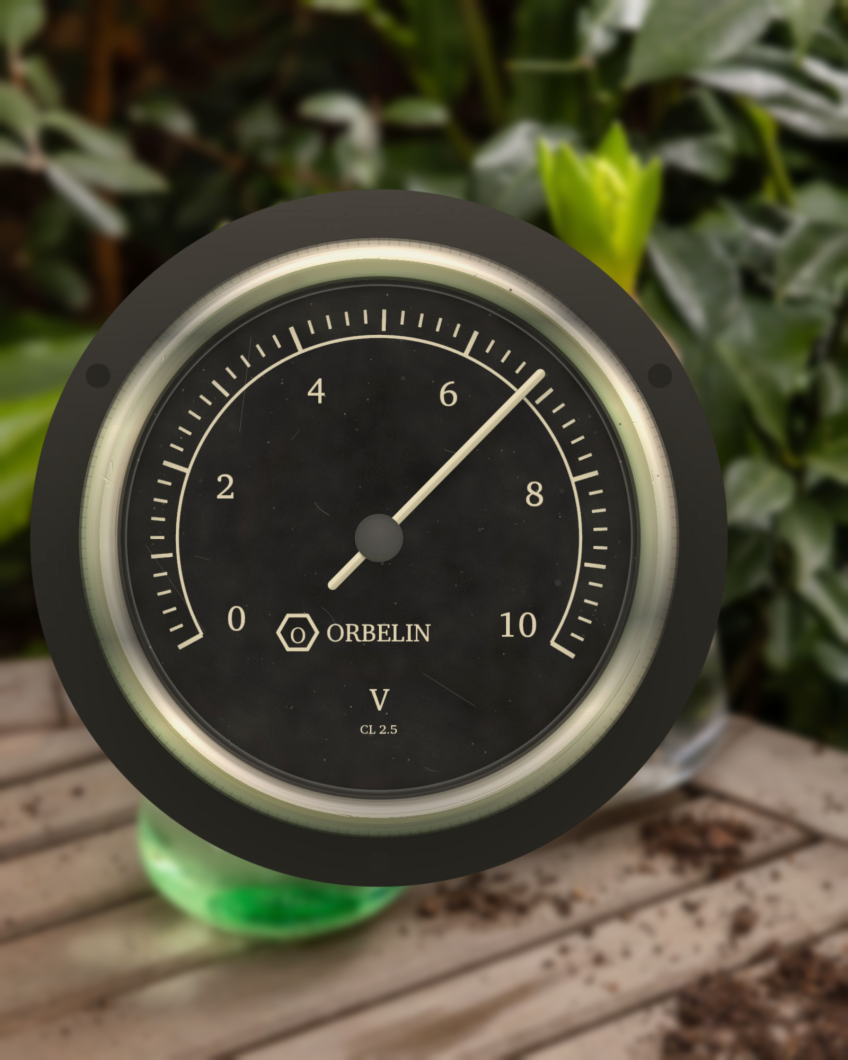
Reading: 6.8 V
